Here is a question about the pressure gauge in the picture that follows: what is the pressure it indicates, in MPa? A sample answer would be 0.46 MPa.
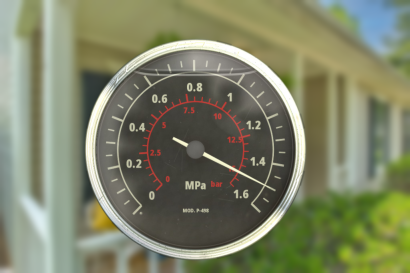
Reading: 1.5 MPa
